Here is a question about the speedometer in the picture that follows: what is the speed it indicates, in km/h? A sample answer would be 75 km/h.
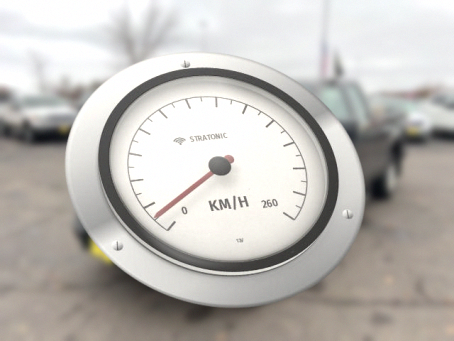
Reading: 10 km/h
